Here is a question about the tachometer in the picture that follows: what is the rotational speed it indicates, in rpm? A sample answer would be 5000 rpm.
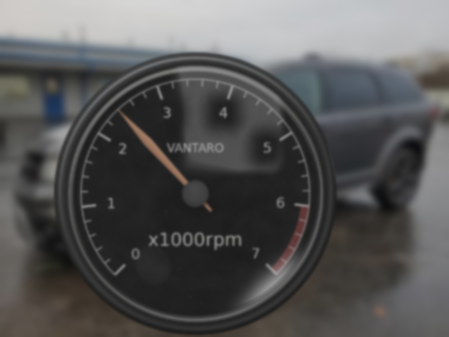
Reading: 2400 rpm
